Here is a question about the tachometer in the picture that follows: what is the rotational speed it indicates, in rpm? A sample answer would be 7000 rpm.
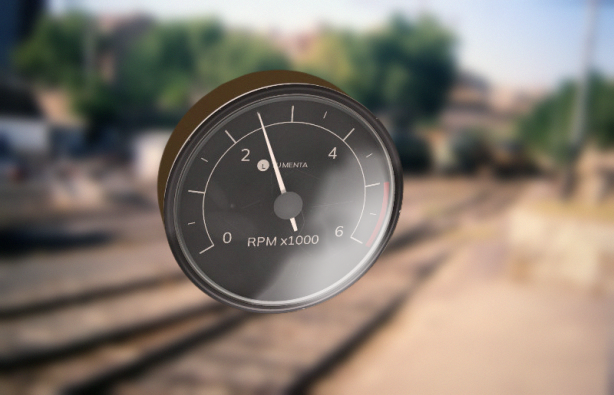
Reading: 2500 rpm
